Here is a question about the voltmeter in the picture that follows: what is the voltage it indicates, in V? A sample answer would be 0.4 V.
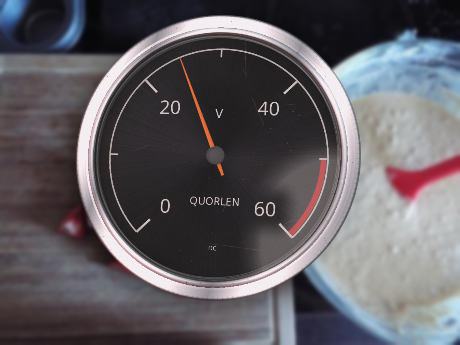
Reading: 25 V
